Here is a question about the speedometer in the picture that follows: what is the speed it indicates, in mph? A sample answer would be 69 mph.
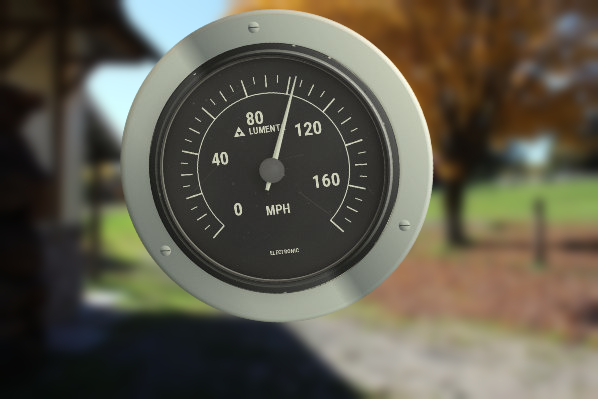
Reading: 102.5 mph
